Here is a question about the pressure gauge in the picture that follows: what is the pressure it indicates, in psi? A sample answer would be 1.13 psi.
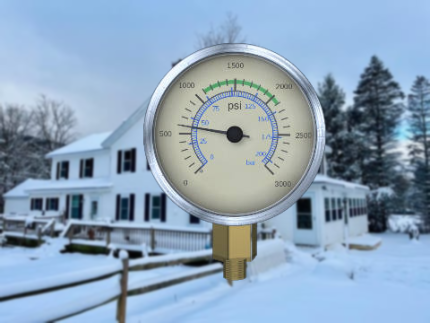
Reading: 600 psi
